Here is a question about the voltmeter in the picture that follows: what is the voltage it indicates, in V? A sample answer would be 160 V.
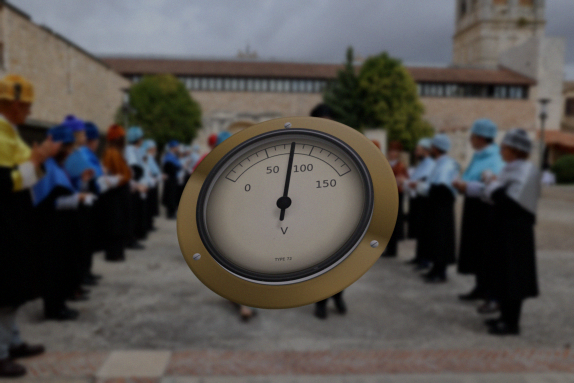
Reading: 80 V
